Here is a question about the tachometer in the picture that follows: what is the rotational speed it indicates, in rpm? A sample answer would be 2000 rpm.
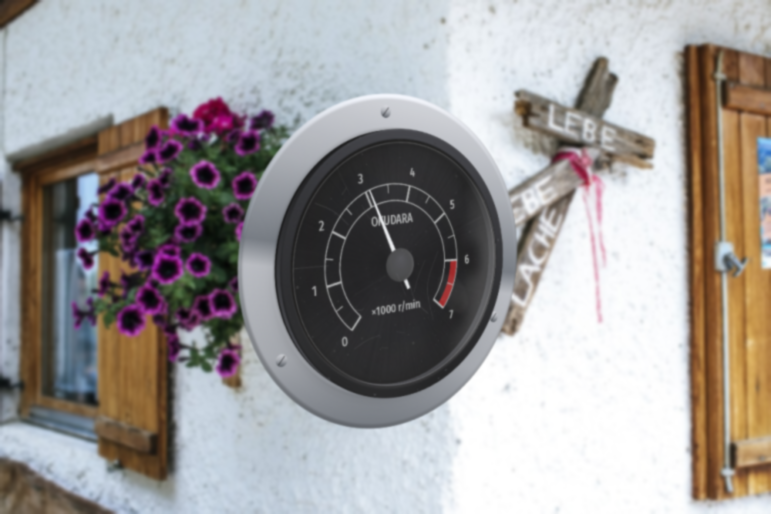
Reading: 3000 rpm
